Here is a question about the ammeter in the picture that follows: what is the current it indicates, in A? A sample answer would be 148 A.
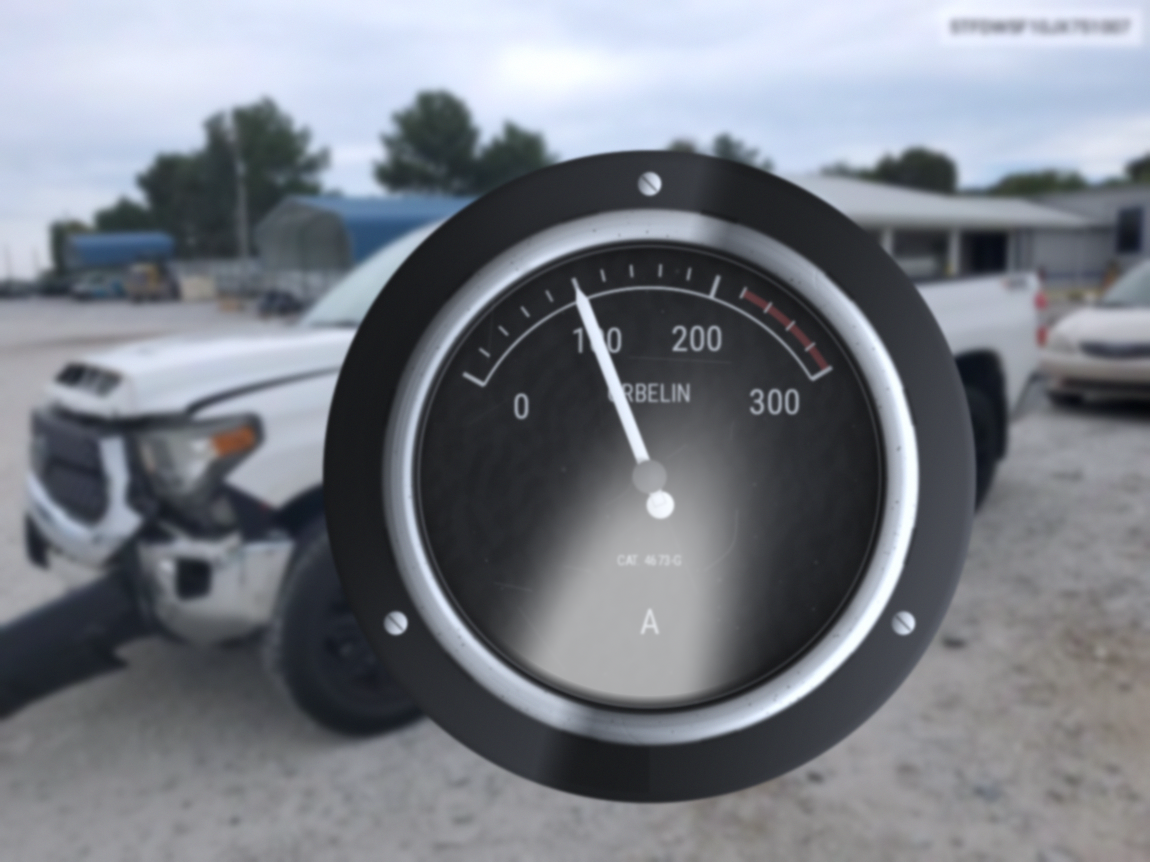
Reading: 100 A
